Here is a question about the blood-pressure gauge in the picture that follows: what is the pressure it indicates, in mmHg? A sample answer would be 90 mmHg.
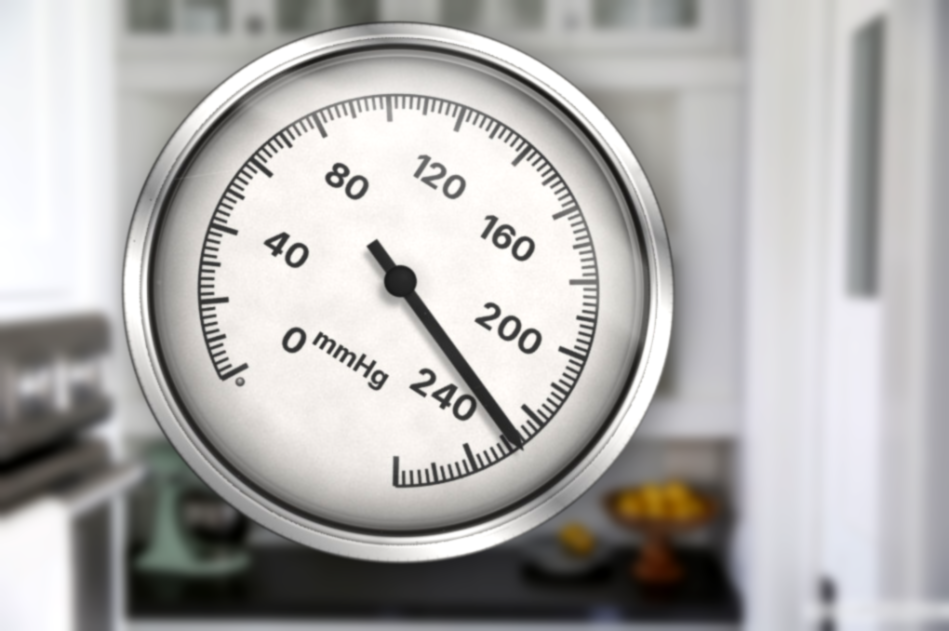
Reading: 228 mmHg
